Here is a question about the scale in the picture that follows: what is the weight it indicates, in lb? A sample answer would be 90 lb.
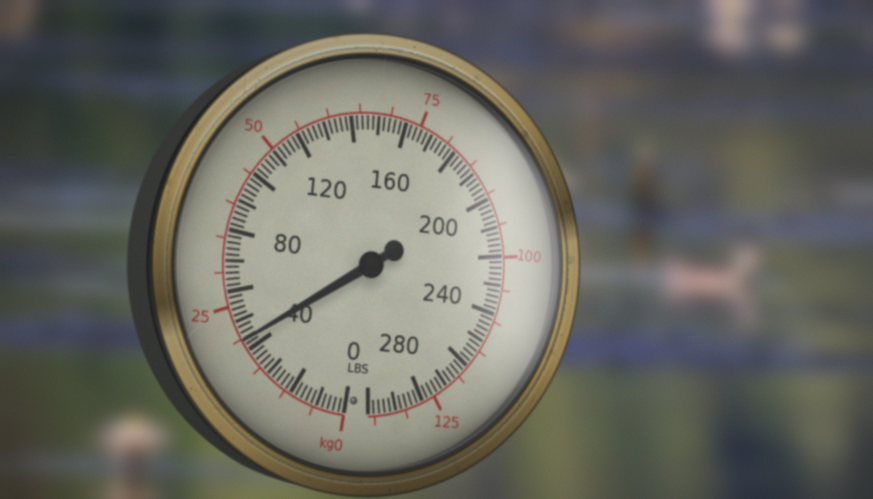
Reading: 44 lb
